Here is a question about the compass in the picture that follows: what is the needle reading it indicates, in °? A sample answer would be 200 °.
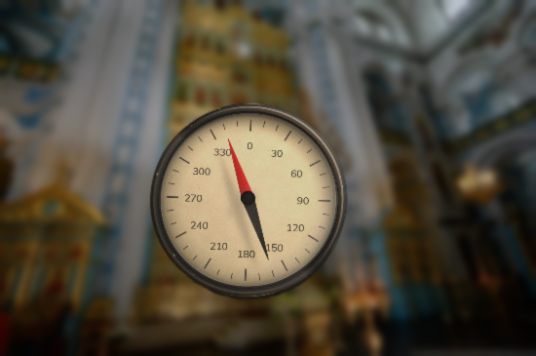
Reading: 340 °
